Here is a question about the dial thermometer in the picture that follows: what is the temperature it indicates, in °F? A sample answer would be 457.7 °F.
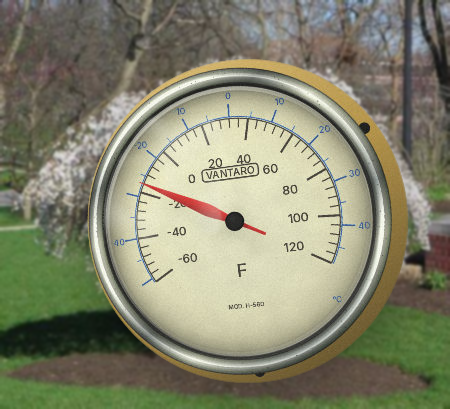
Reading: -16 °F
